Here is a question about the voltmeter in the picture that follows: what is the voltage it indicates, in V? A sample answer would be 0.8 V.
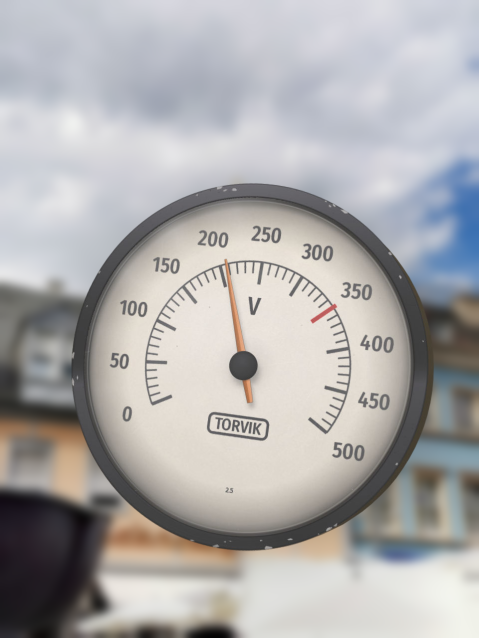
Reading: 210 V
